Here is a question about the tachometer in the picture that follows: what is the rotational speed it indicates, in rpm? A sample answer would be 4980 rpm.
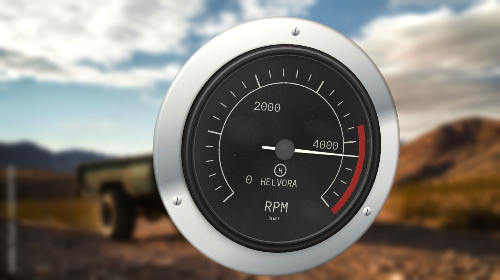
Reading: 4200 rpm
